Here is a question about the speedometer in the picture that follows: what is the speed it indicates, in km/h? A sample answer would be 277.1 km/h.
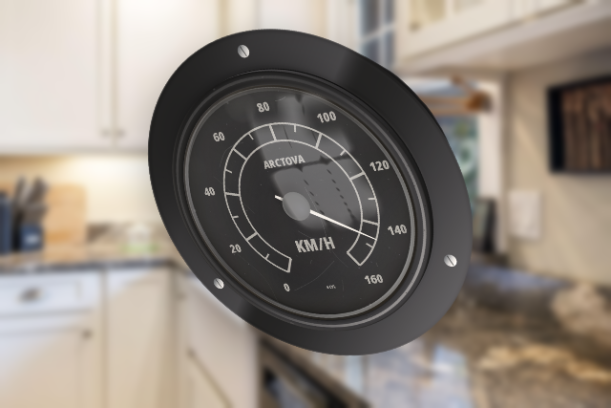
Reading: 145 km/h
